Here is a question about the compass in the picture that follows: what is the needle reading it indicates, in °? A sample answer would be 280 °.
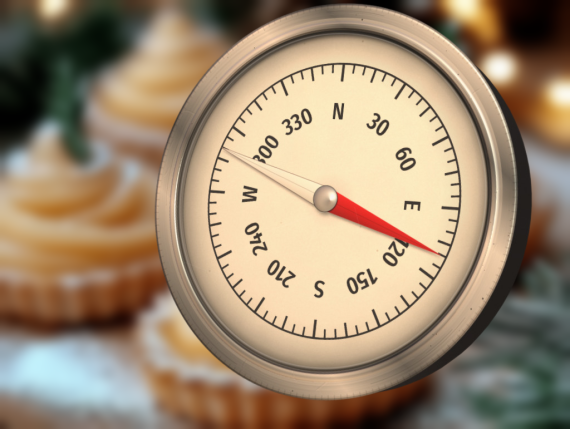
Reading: 110 °
